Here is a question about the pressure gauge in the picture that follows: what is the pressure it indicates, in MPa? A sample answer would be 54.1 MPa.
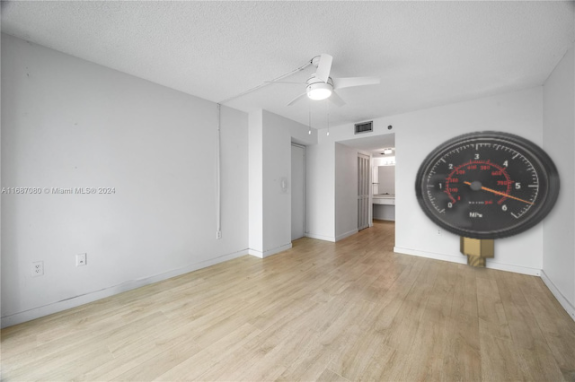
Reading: 5.5 MPa
